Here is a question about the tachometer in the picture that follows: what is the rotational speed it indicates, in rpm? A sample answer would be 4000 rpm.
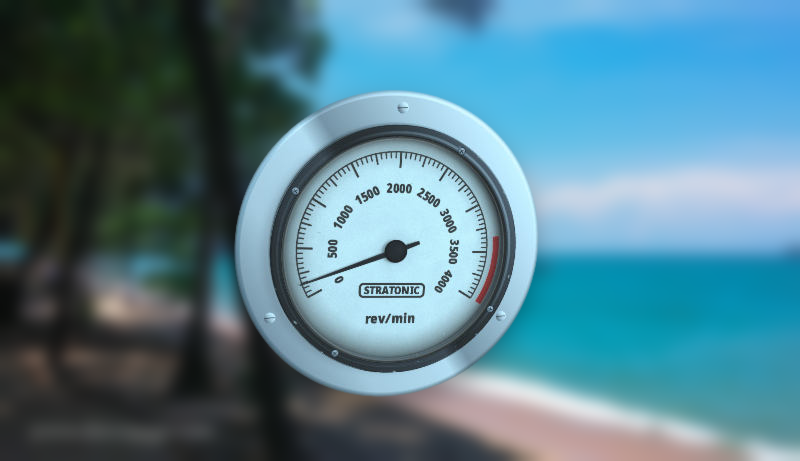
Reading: 150 rpm
